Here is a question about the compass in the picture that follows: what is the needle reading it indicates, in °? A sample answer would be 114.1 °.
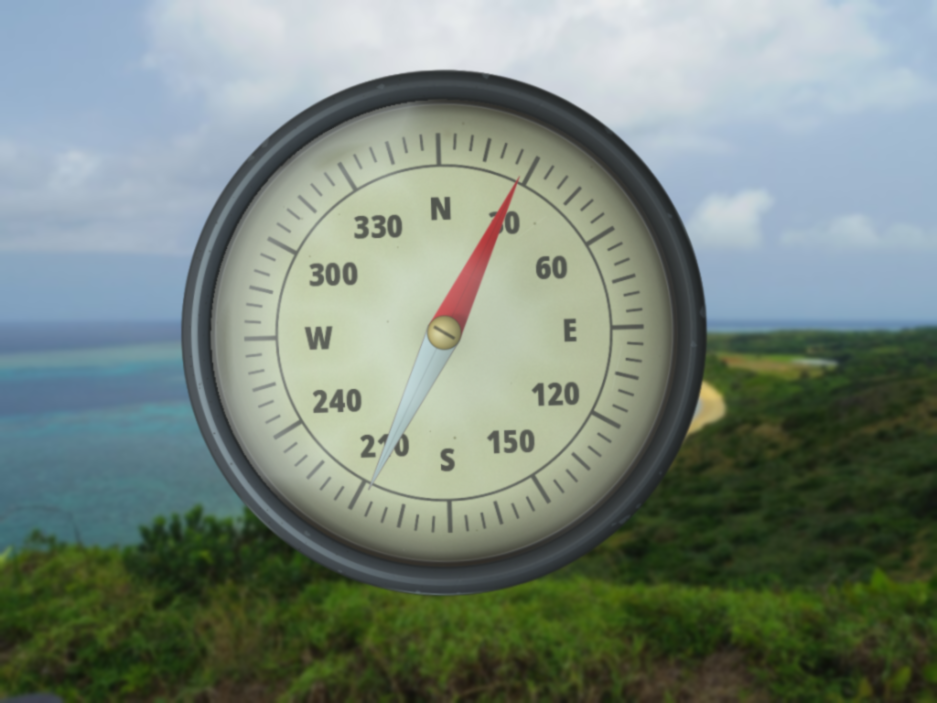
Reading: 27.5 °
